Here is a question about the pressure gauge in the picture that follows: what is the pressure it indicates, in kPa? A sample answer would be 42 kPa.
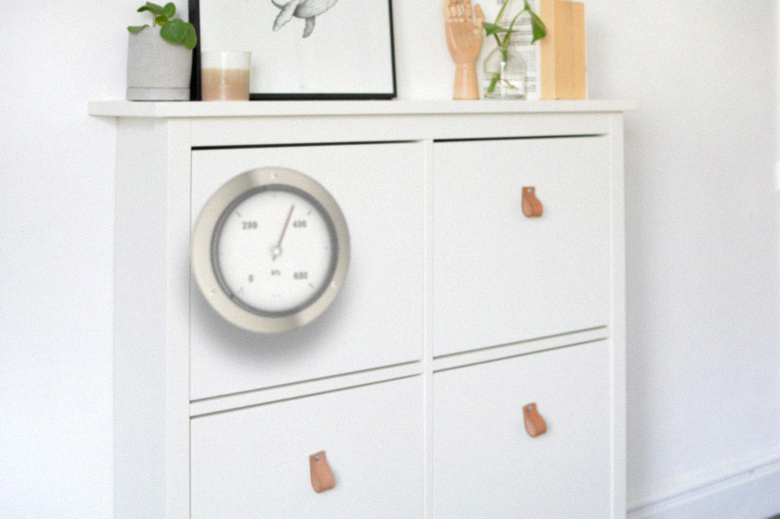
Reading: 350 kPa
